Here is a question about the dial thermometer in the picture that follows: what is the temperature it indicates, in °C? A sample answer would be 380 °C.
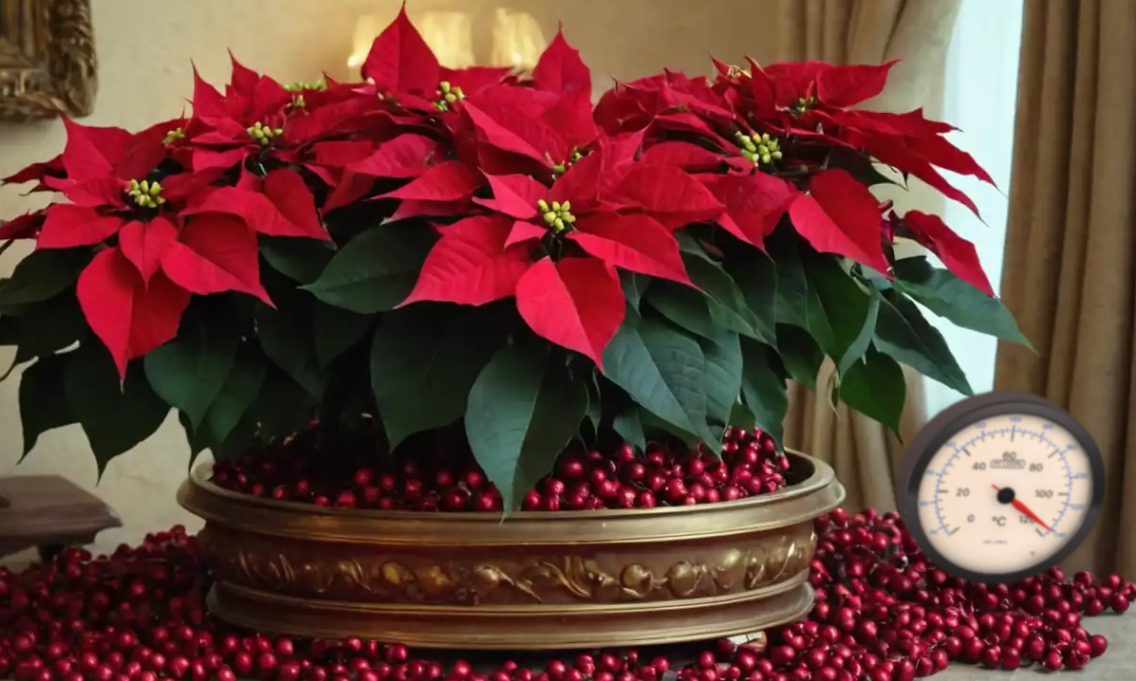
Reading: 116 °C
